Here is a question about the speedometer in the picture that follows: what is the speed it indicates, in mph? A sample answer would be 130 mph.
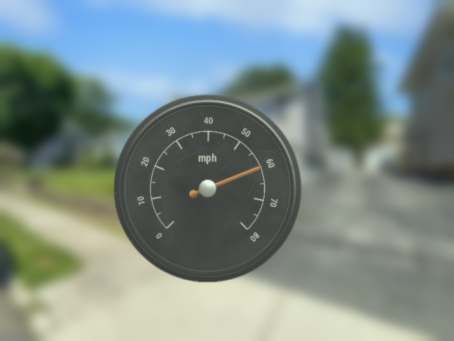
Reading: 60 mph
